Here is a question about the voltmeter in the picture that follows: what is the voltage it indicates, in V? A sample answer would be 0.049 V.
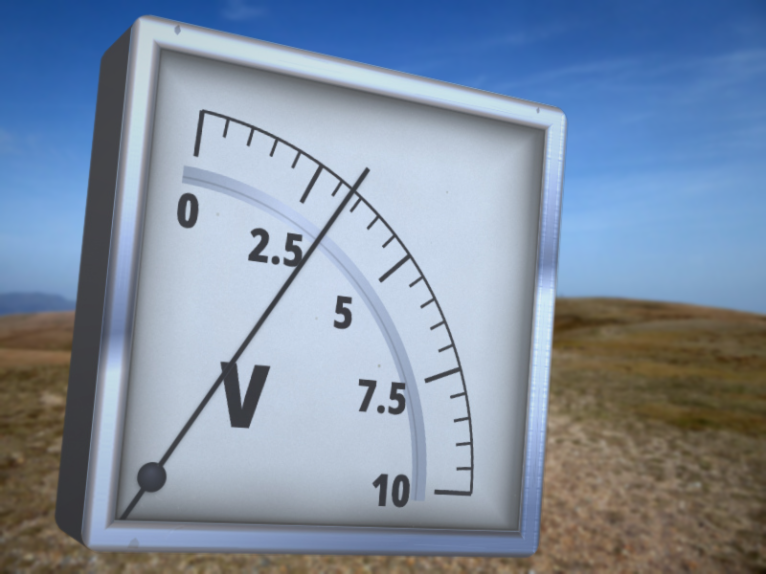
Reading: 3.25 V
